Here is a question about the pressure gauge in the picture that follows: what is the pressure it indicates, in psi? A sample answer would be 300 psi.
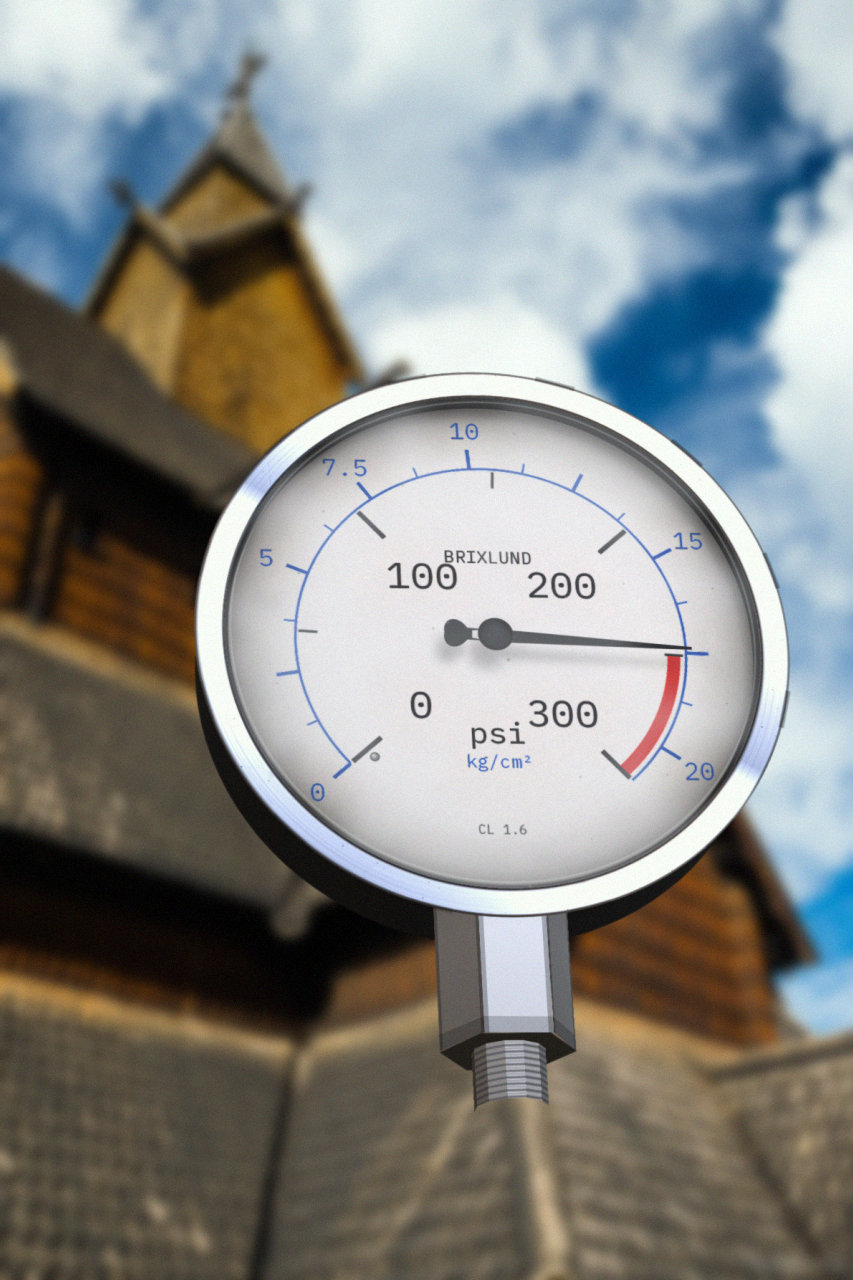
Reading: 250 psi
